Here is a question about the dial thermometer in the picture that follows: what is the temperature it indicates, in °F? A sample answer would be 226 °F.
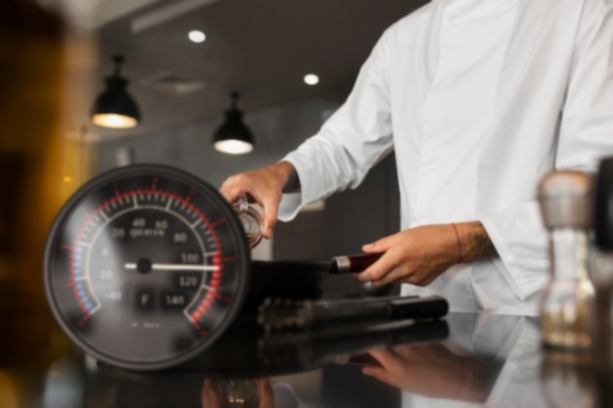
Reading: 108 °F
